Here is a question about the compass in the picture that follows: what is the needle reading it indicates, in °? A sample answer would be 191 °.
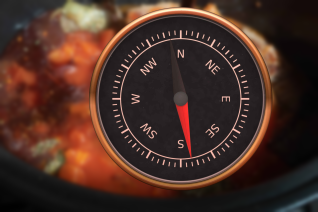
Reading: 170 °
